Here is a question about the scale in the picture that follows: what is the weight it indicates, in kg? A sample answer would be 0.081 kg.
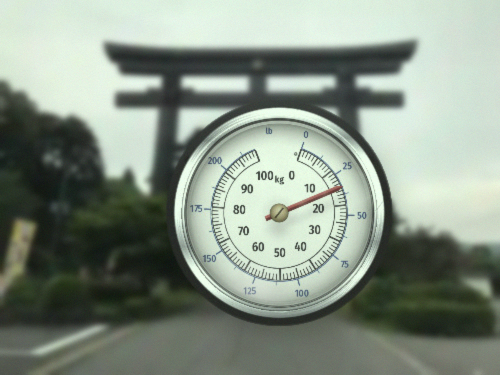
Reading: 15 kg
